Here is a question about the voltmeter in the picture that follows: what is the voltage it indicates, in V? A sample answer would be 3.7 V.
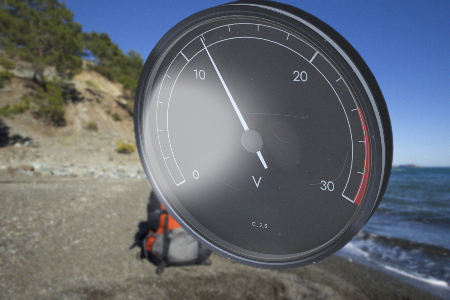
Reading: 12 V
